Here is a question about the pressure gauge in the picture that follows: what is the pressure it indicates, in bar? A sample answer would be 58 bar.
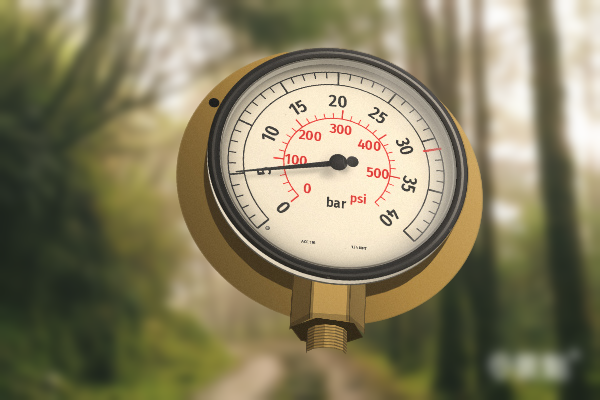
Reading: 5 bar
